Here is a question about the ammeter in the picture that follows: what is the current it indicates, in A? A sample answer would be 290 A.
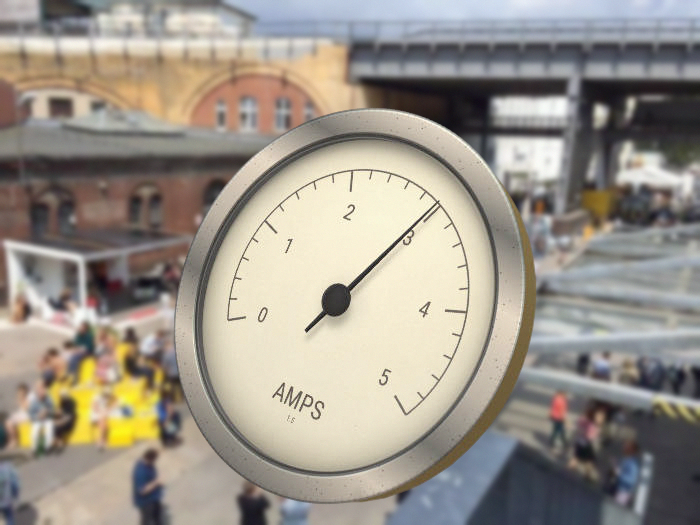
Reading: 3 A
